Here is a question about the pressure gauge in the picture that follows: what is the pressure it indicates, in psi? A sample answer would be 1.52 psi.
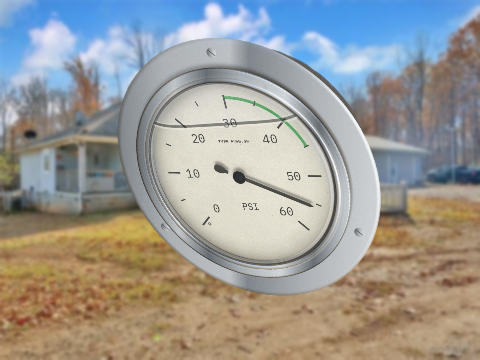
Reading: 55 psi
